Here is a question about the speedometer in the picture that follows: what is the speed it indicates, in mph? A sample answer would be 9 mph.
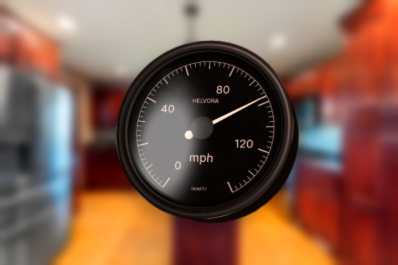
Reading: 98 mph
